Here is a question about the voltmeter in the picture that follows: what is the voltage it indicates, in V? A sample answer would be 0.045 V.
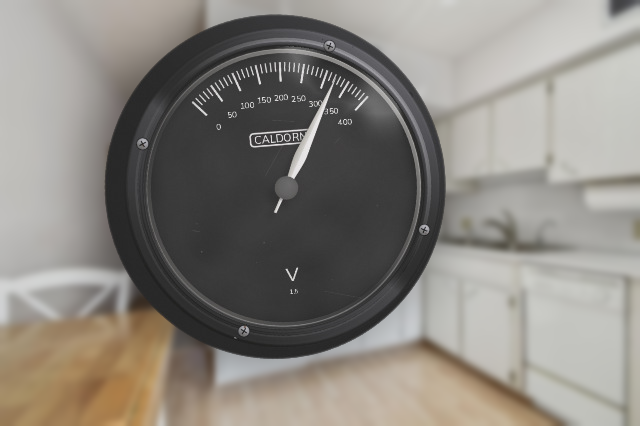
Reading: 320 V
